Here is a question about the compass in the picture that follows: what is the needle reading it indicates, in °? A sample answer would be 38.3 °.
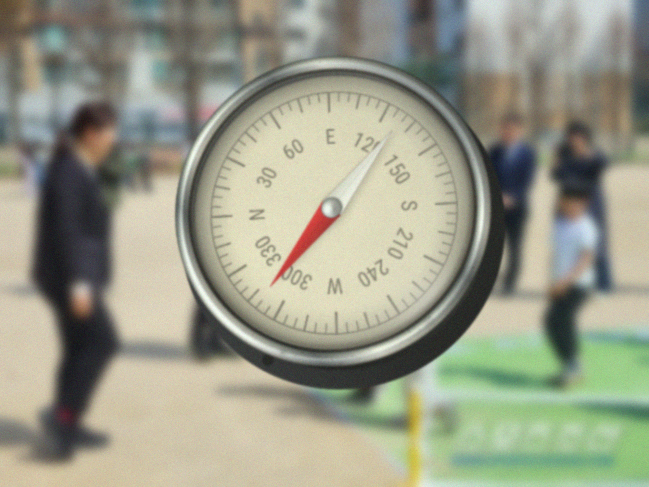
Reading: 310 °
